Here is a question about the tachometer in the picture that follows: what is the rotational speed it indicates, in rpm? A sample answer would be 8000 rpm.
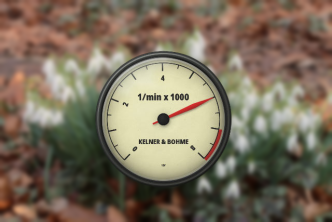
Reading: 6000 rpm
